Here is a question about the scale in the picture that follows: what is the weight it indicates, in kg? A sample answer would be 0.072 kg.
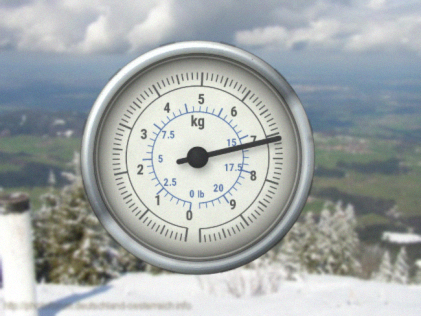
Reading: 7.1 kg
